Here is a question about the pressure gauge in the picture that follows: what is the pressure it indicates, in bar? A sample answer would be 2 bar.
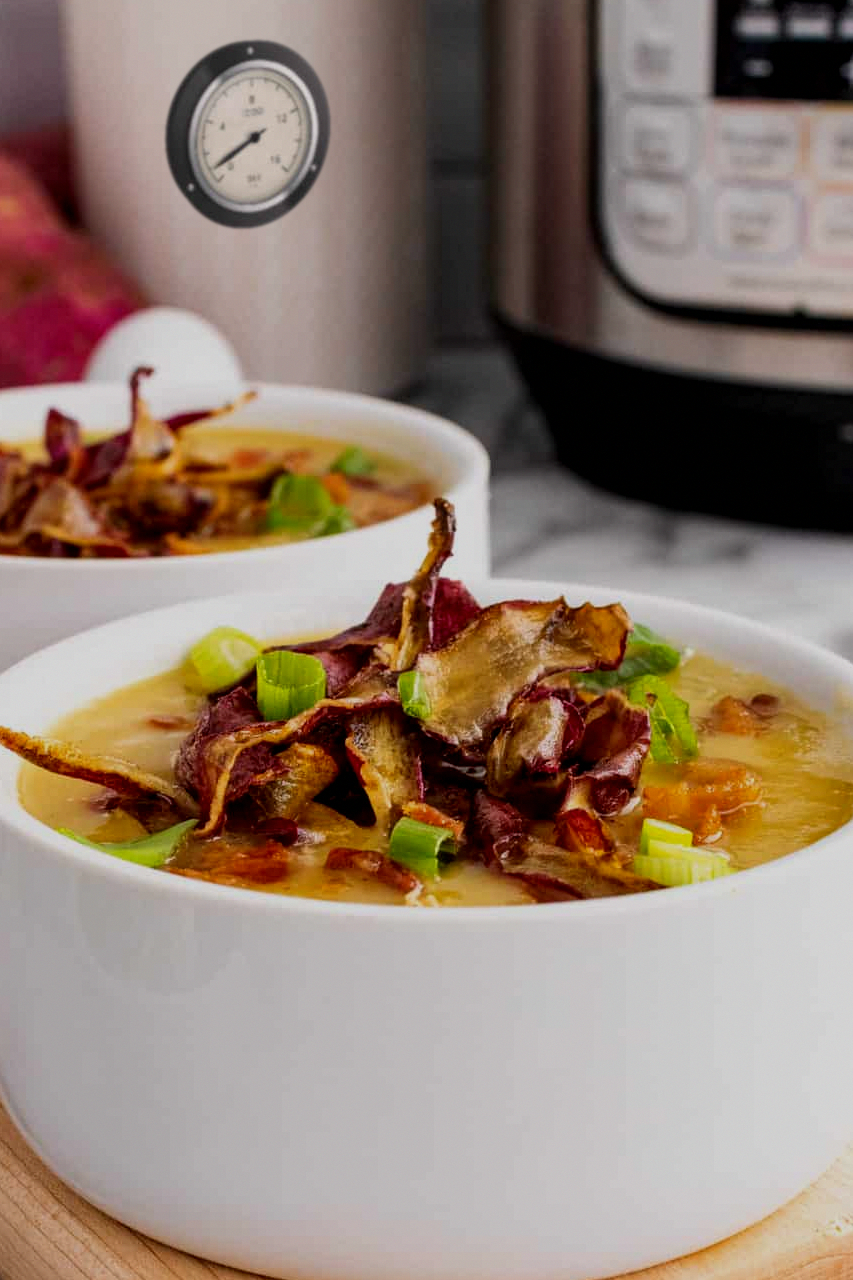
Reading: 1 bar
